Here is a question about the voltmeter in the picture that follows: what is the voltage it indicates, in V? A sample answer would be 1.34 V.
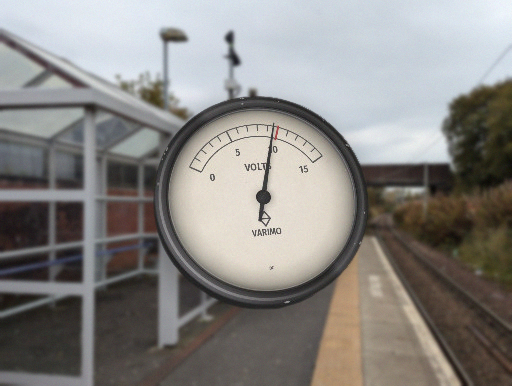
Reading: 9.5 V
